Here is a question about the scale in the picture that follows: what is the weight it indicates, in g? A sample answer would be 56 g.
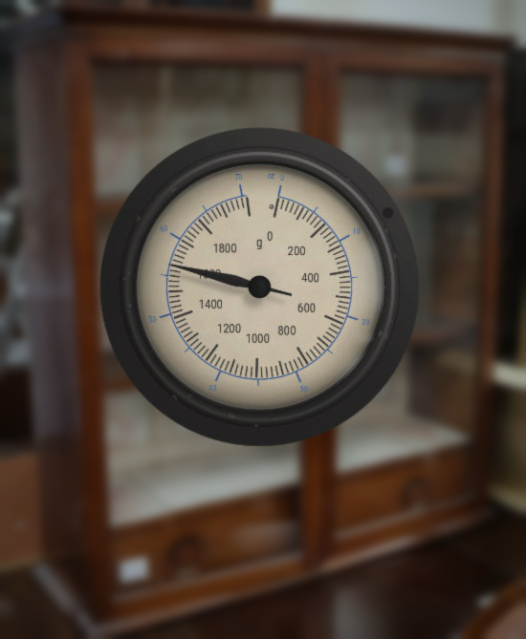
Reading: 1600 g
